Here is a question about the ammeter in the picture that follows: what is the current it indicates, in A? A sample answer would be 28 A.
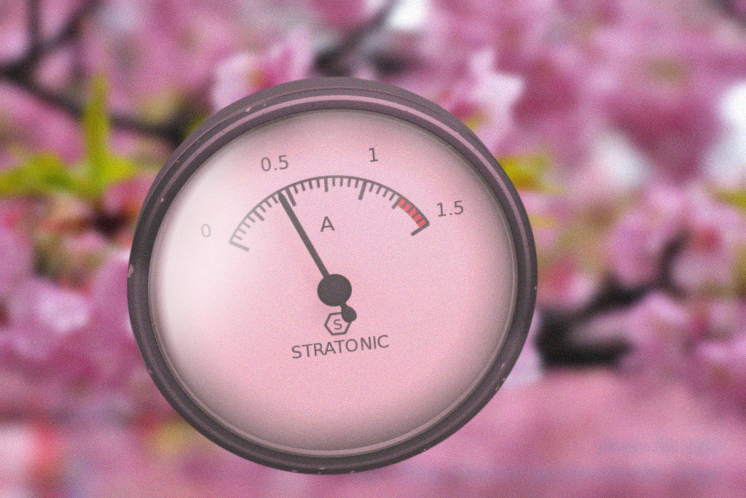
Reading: 0.45 A
